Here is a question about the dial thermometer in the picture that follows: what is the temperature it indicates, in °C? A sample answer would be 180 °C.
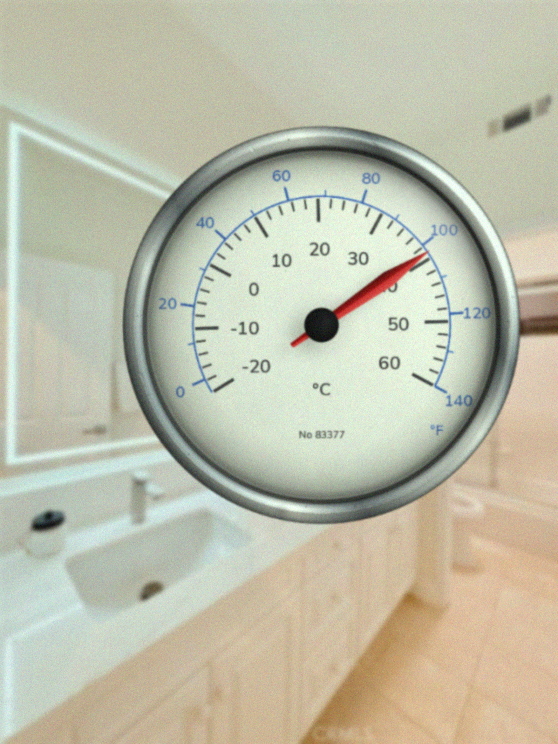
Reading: 39 °C
